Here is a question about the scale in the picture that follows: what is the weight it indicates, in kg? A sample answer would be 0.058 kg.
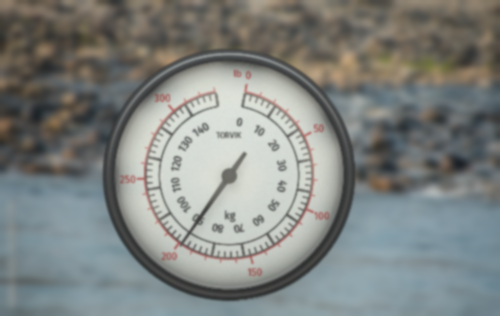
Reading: 90 kg
